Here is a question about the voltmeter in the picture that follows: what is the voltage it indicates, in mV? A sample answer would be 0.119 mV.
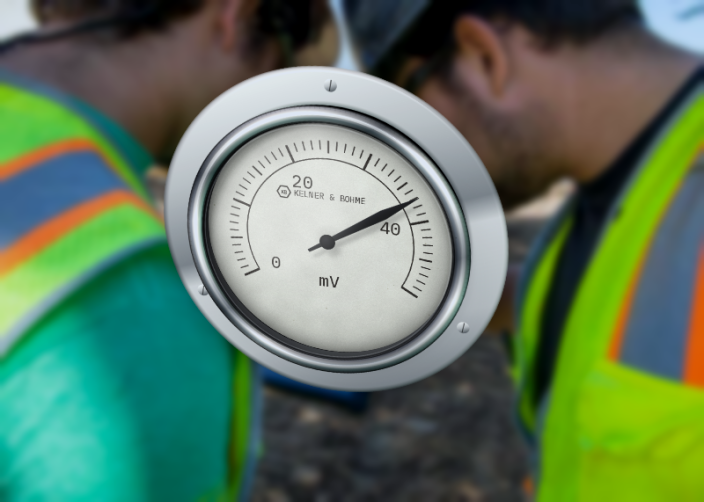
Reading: 37 mV
